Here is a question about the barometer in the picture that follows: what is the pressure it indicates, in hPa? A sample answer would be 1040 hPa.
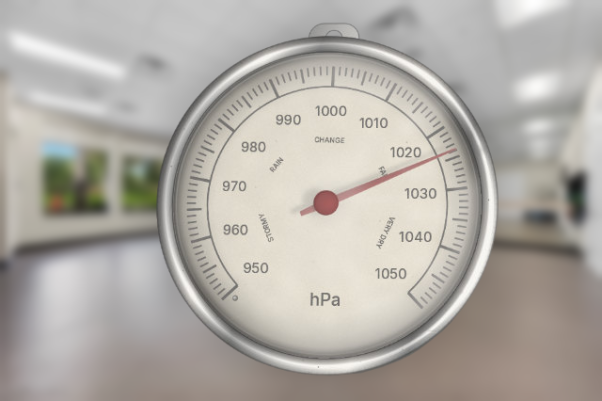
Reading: 1024 hPa
